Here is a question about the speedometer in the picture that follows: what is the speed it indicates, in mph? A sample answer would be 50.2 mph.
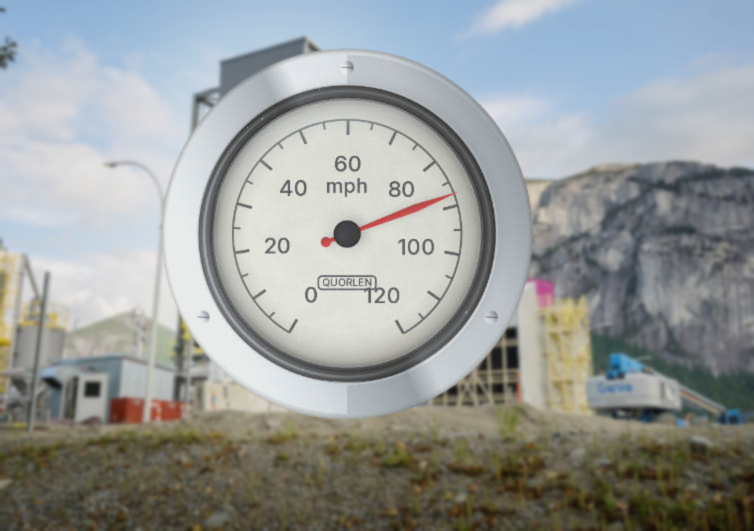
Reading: 87.5 mph
